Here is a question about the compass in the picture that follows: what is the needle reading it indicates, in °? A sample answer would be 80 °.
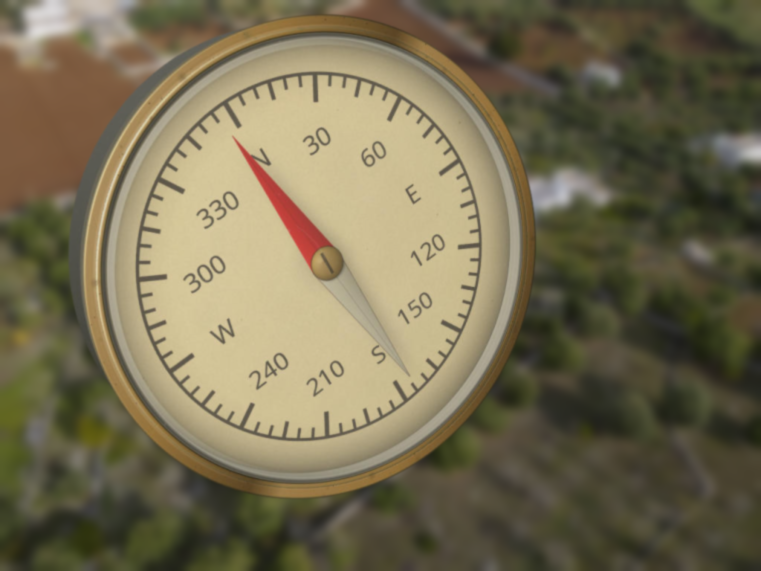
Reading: 355 °
